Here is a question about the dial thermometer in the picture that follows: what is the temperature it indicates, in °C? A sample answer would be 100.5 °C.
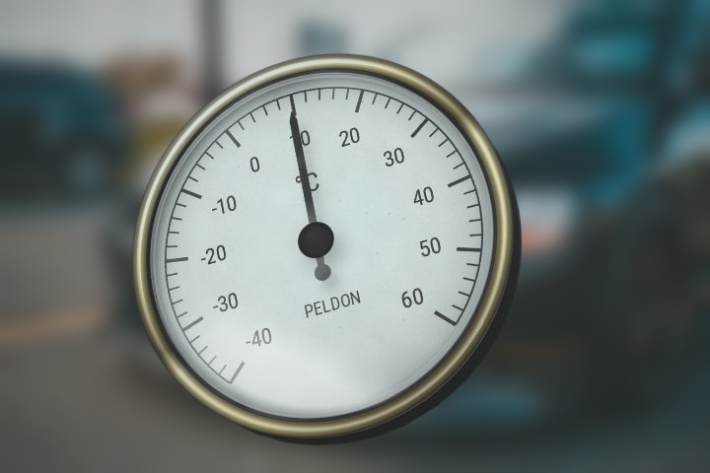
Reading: 10 °C
